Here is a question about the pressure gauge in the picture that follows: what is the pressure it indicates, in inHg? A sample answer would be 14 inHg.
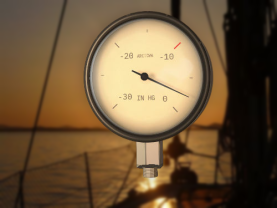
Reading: -2.5 inHg
